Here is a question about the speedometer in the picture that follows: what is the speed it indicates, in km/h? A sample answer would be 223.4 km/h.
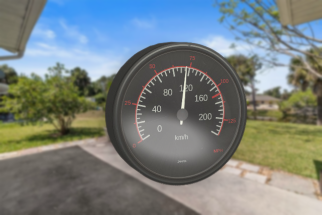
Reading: 115 km/h
